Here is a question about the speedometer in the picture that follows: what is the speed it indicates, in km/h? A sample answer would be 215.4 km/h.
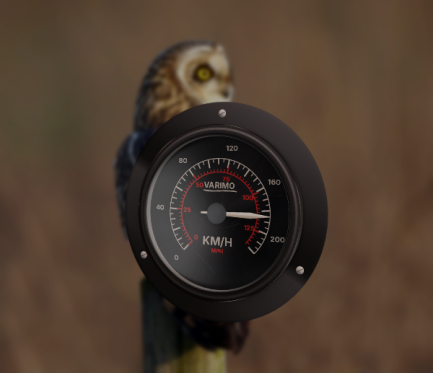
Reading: 185 km/h
